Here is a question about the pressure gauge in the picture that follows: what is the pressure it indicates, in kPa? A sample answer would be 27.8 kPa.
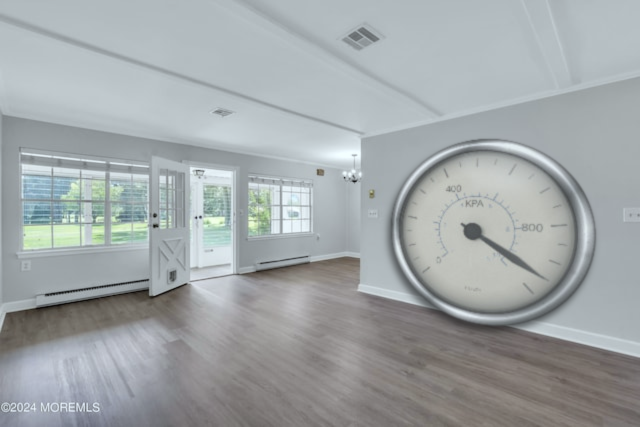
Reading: 950 kPa
